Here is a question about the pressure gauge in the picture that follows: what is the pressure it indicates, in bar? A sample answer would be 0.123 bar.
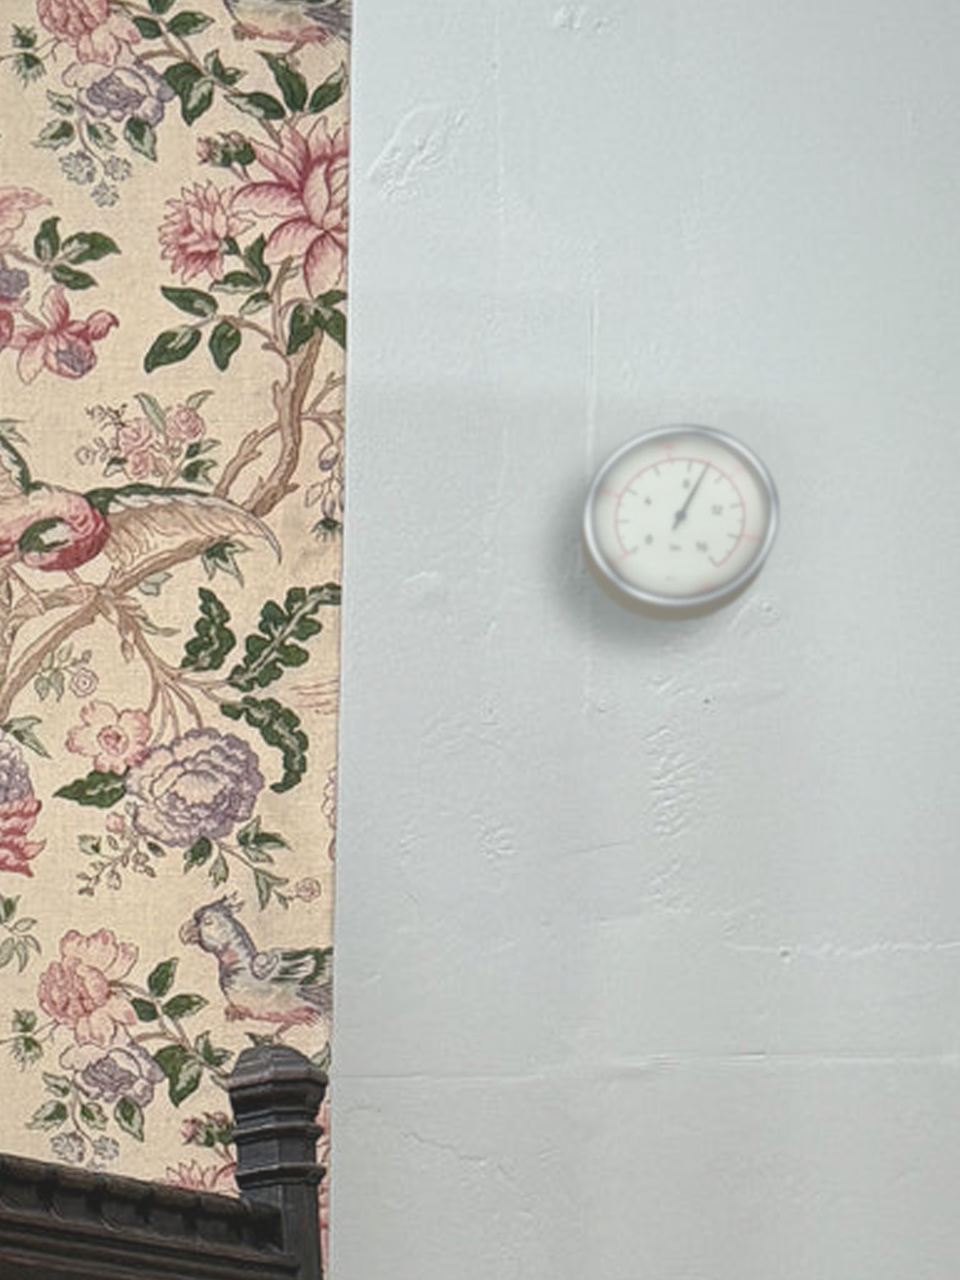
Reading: 9 bar
